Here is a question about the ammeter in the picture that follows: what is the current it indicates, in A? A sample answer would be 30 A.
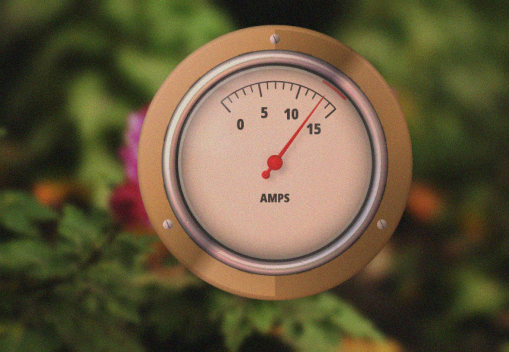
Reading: 13 A
